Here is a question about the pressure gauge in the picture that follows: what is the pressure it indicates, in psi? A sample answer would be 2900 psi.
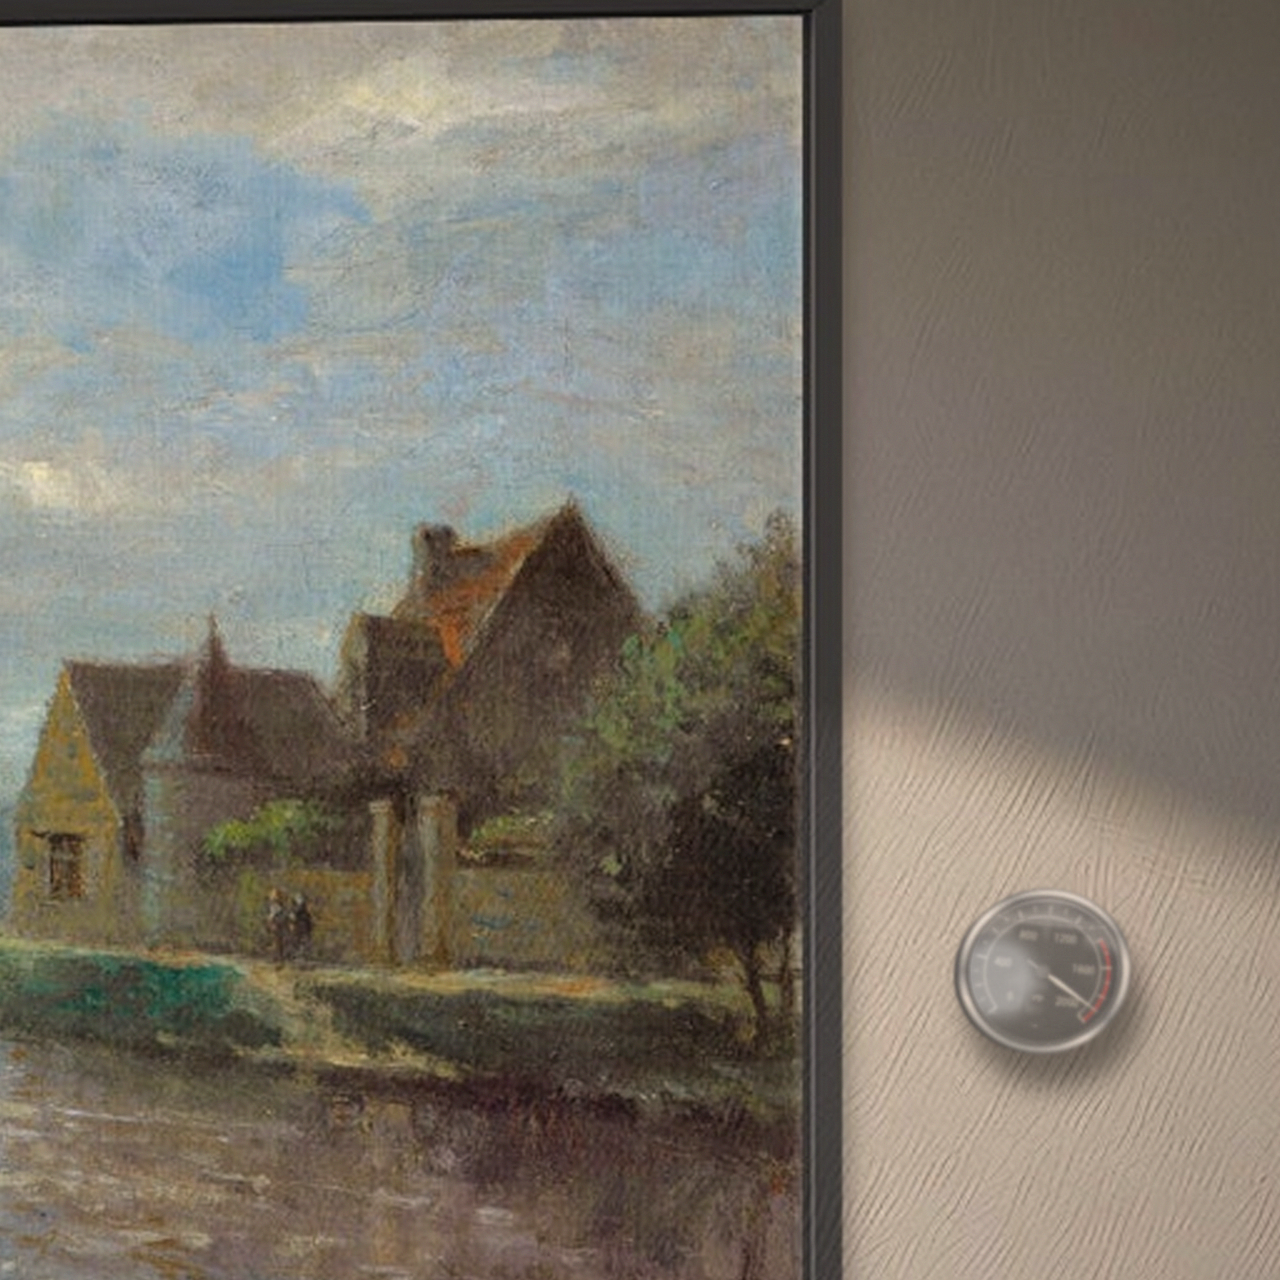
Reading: 1900 psi
